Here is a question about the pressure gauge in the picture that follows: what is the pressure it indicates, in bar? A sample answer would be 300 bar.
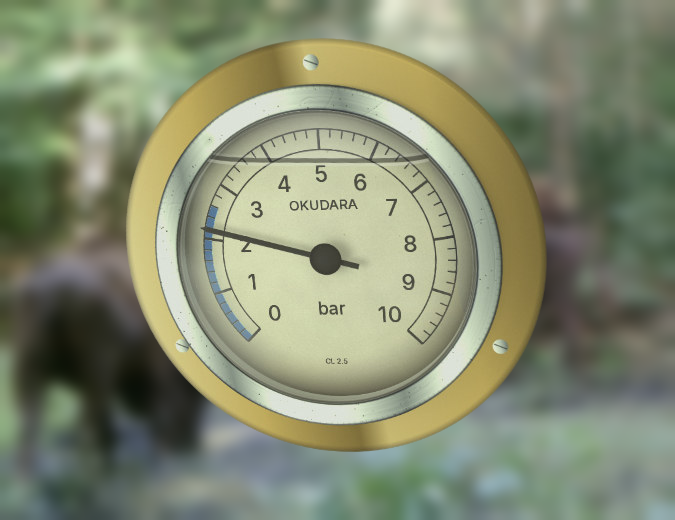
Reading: 2.2 bar
